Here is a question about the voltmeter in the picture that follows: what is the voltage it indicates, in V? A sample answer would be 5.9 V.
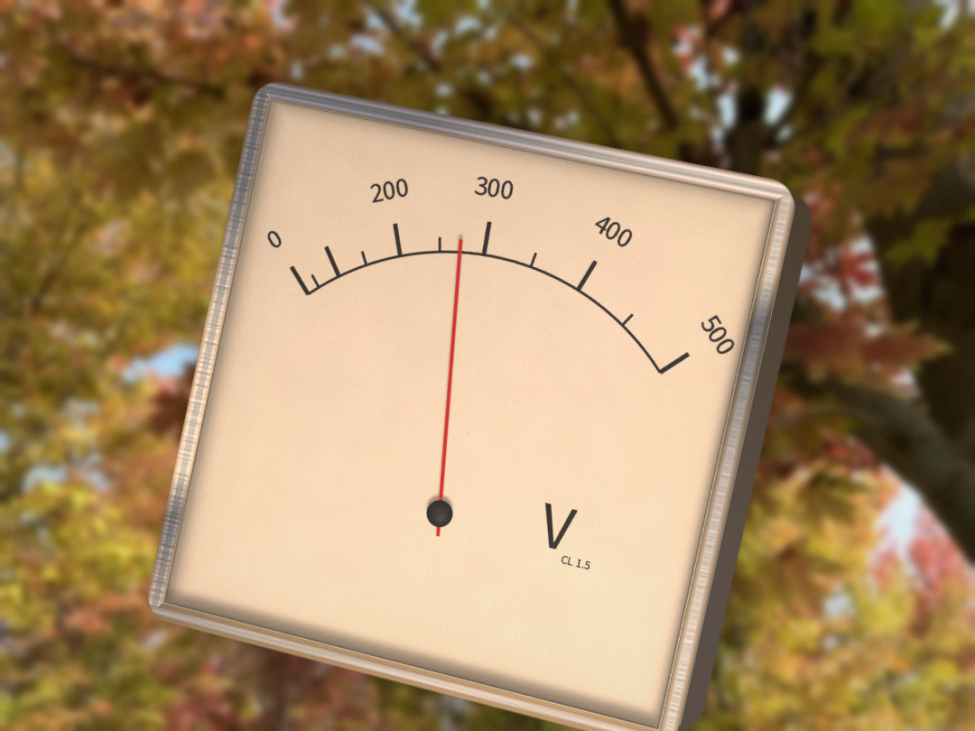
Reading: 275 V
